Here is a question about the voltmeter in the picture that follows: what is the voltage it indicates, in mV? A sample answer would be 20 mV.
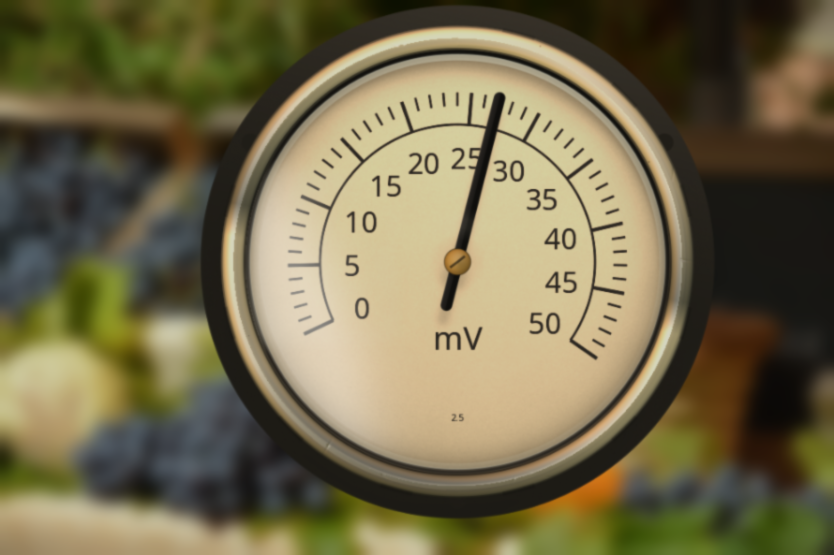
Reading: 27 mV
